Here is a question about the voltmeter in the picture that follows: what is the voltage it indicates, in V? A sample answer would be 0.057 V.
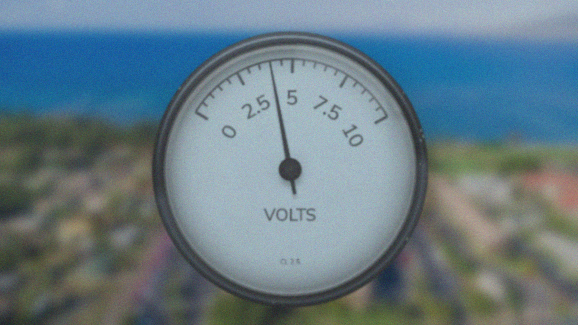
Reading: 4 V
